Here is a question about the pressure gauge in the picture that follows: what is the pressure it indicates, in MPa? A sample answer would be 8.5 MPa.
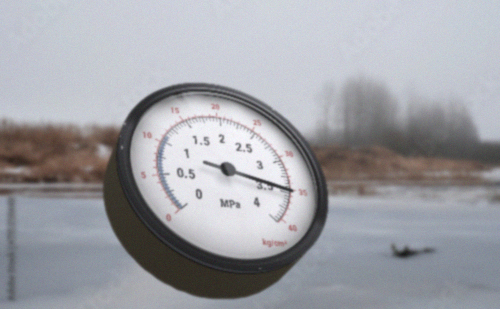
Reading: 3.5 MPa
